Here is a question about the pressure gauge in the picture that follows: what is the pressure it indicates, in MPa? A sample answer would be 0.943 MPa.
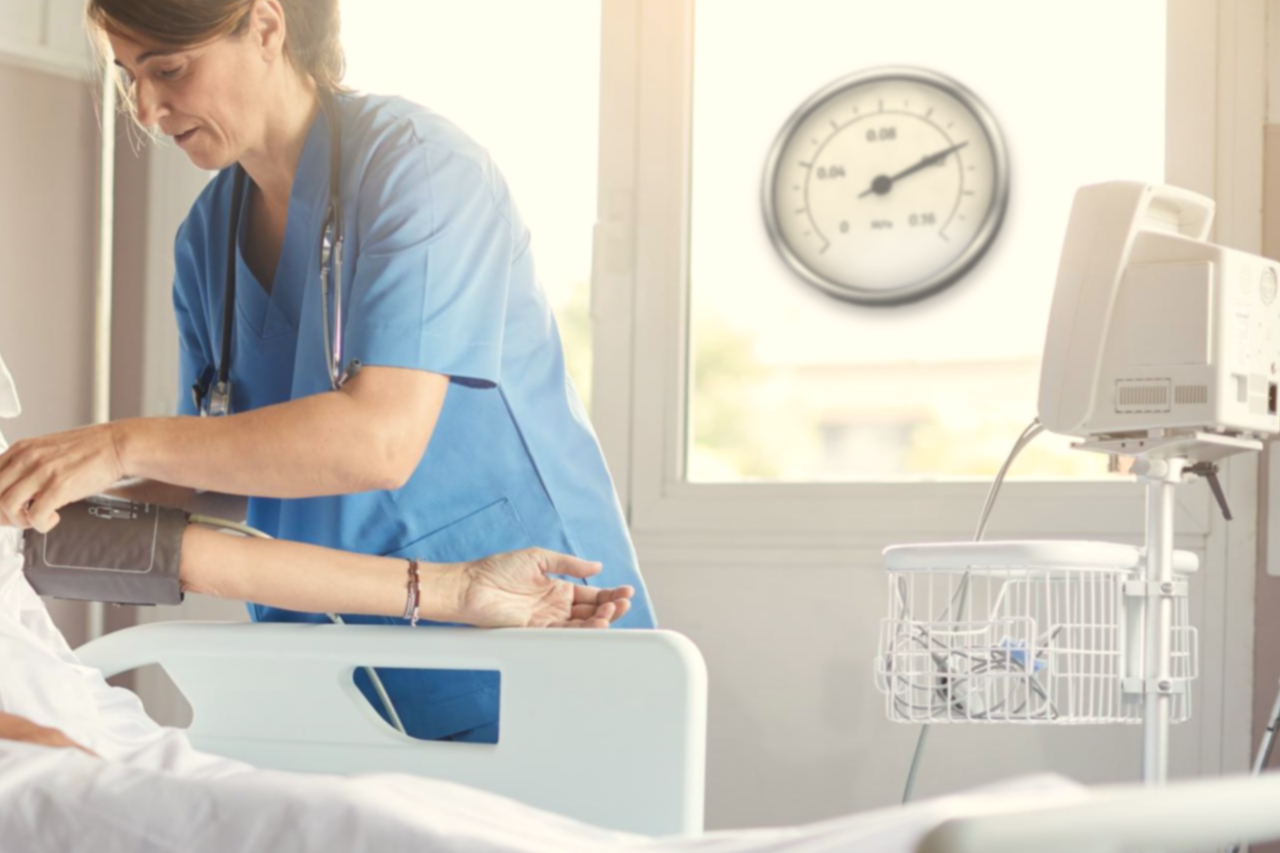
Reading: 0.12 MPa
